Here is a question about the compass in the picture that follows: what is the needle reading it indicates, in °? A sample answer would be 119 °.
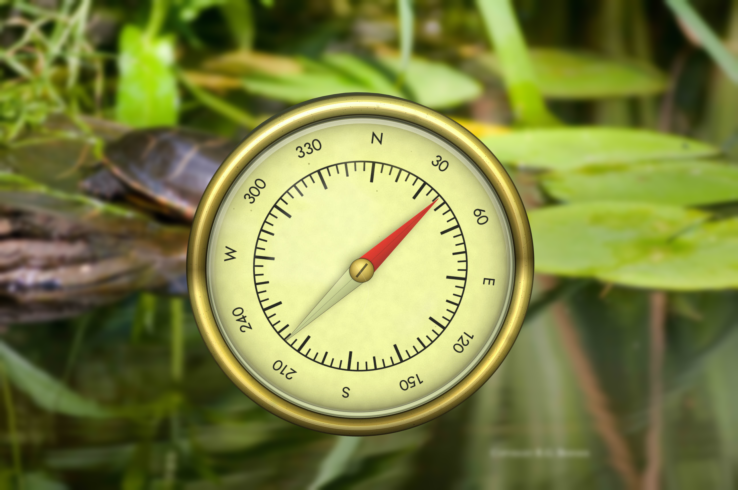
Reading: 40 °
